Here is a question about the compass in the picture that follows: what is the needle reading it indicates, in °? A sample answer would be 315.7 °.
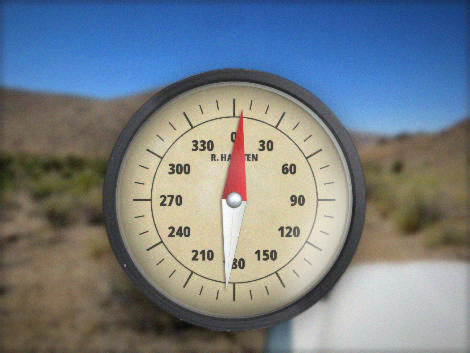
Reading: 5 °
